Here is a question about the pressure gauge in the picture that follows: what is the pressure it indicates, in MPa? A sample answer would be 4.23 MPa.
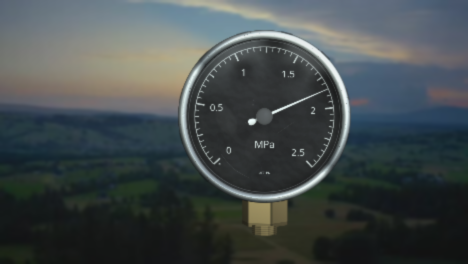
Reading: 1.85 MPa
